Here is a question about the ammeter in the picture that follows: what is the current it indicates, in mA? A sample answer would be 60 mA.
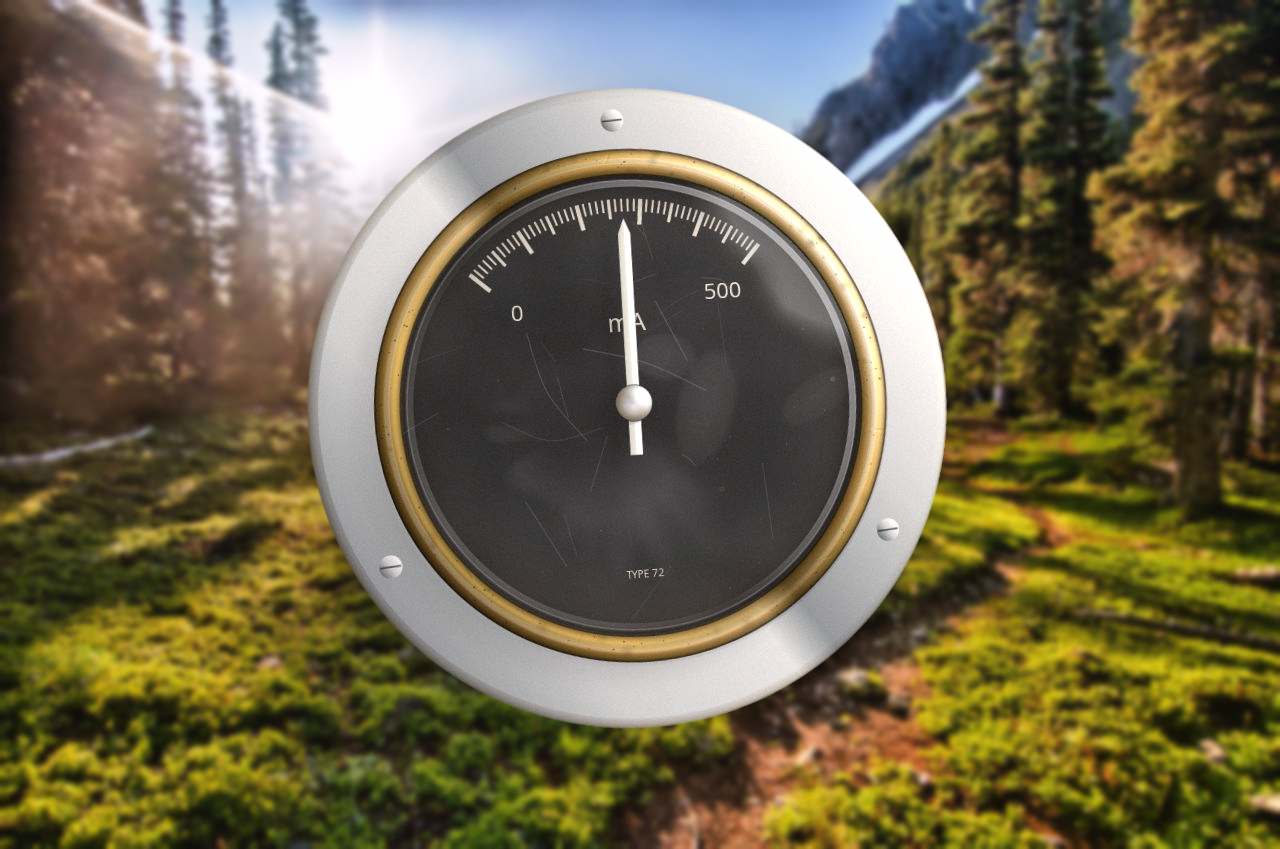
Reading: 270 mA
